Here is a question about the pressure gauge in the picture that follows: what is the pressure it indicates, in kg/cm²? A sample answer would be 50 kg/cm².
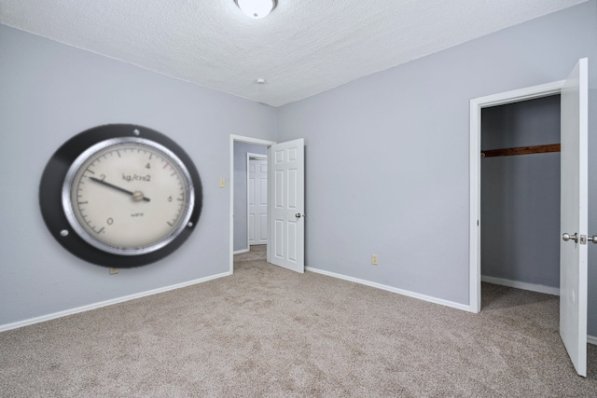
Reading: 1.8 kg/cm²
